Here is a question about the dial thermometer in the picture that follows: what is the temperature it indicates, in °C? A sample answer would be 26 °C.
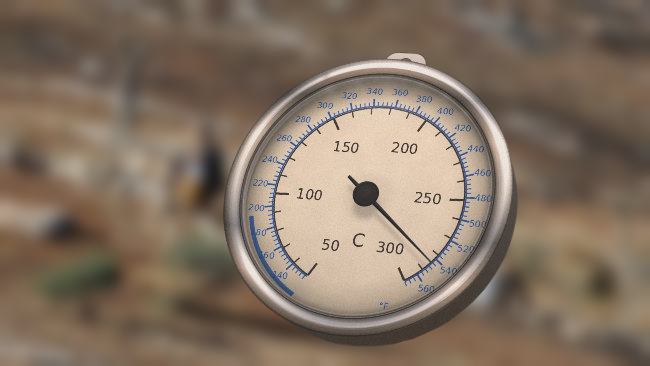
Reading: 285 °C
